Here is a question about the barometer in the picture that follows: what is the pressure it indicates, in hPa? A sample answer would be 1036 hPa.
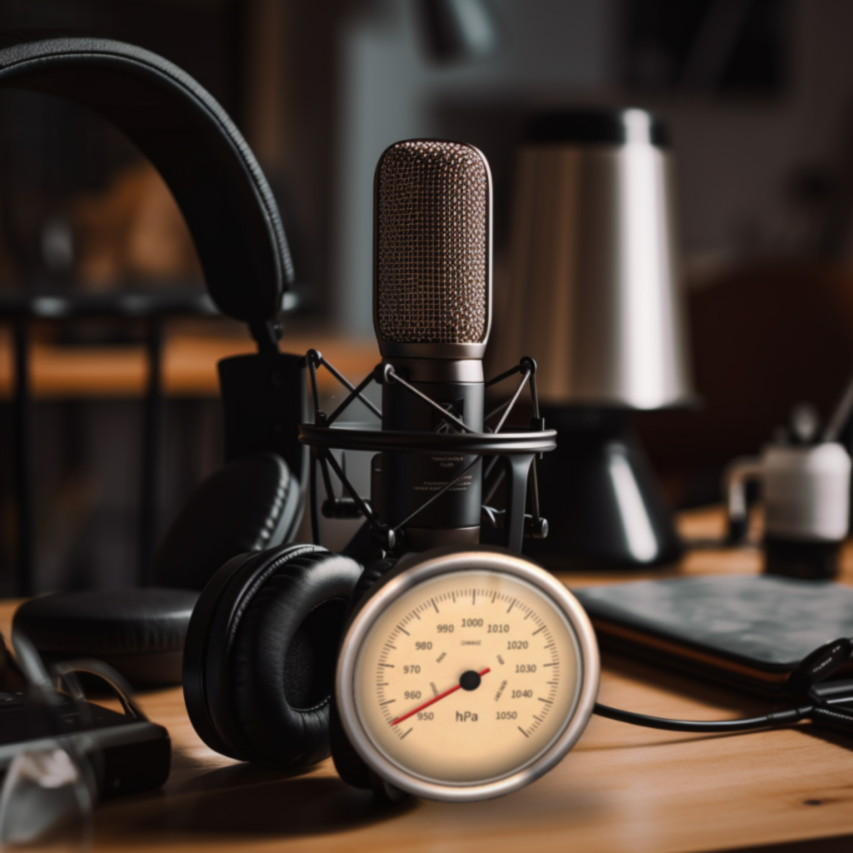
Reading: 955 hPa
